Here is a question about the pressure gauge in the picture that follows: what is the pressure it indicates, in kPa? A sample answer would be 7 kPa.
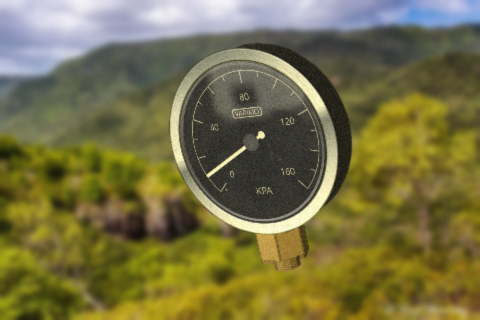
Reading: 10 kPa
